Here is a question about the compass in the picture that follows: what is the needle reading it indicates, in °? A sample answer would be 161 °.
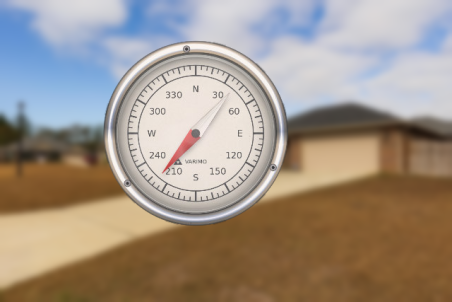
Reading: 220 °
